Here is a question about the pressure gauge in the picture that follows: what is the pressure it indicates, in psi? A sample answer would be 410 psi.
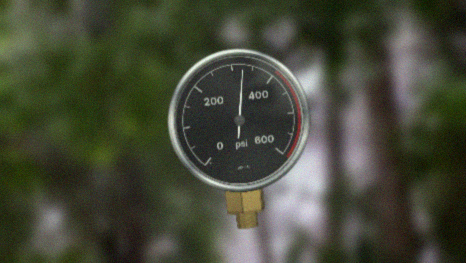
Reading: 325 psi
